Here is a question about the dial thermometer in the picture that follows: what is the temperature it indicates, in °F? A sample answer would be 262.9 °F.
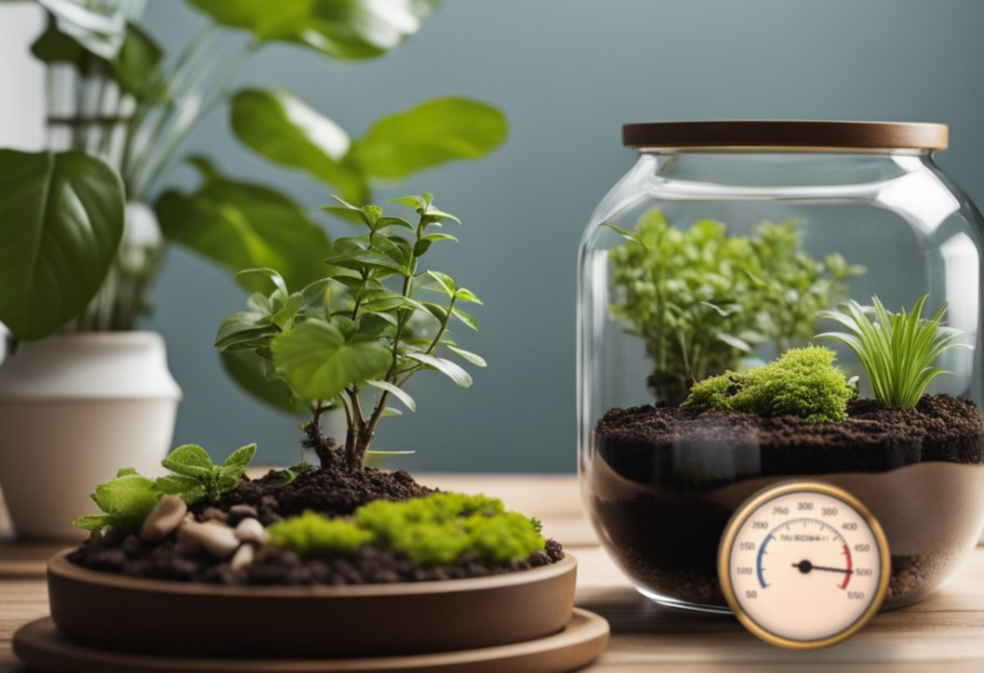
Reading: 500 °F
